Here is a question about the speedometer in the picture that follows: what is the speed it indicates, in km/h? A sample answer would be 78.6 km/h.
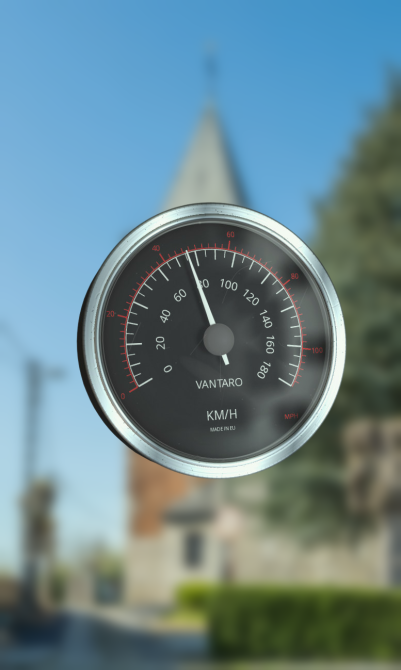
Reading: 75 km/h
